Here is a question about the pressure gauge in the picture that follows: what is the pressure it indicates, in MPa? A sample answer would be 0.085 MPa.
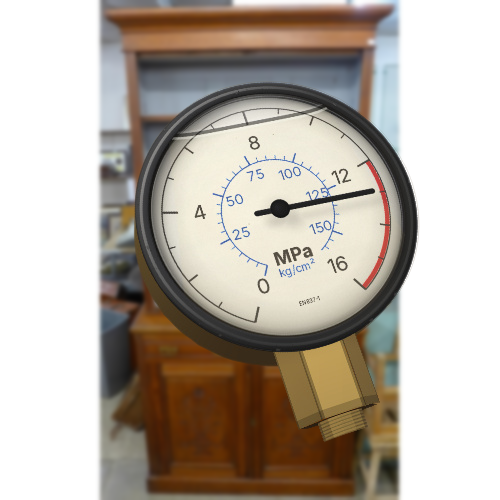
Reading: 13 MPa
